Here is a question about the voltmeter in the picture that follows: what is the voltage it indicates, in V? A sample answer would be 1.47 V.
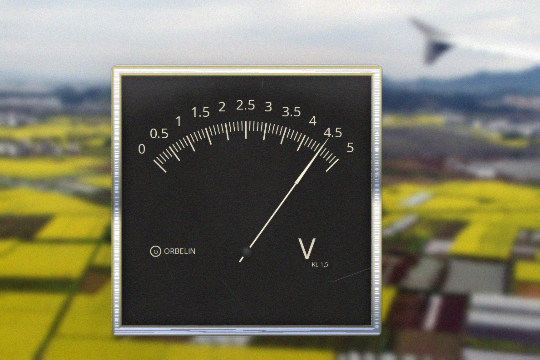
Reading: 4.5 V
